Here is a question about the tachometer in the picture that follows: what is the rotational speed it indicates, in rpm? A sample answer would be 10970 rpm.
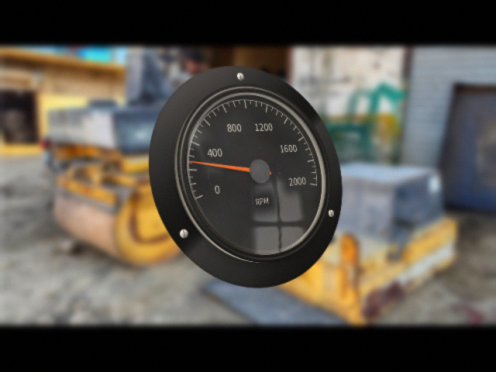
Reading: 250 rpm
